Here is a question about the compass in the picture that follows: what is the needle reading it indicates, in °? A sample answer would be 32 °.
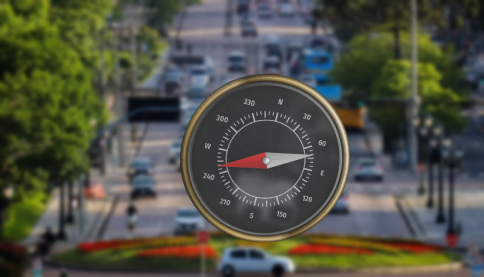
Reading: 250 °
